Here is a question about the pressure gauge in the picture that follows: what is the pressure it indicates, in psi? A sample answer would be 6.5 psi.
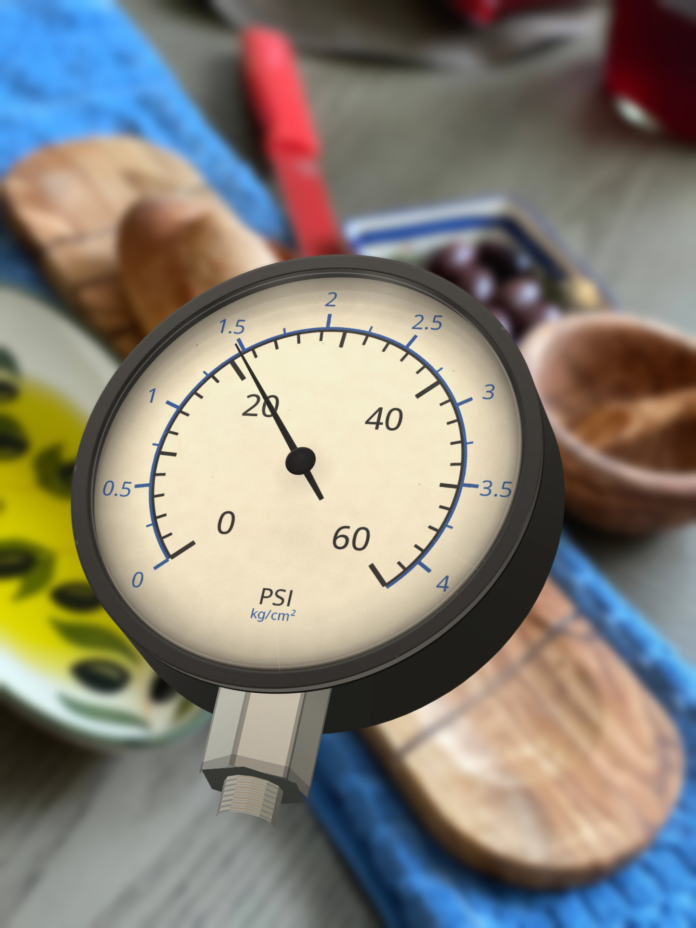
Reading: 21 psi
